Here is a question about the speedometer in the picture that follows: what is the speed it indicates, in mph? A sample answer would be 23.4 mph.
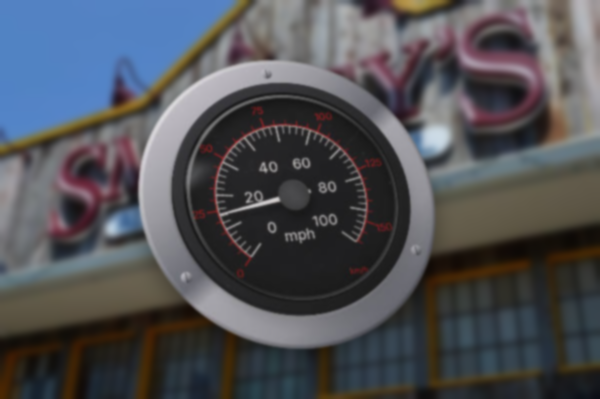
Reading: 14 mph
